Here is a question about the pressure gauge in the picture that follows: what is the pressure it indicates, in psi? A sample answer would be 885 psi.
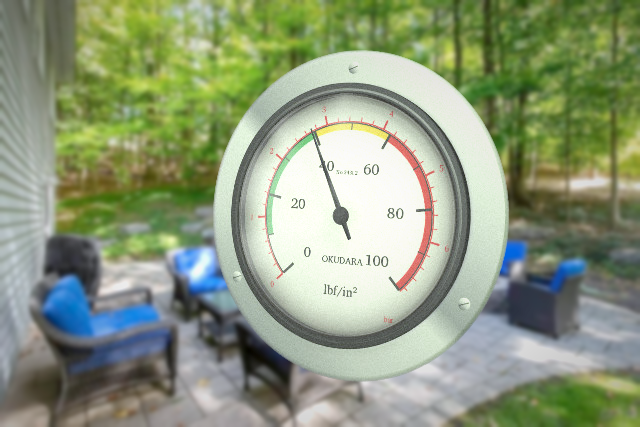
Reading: 40 psi
